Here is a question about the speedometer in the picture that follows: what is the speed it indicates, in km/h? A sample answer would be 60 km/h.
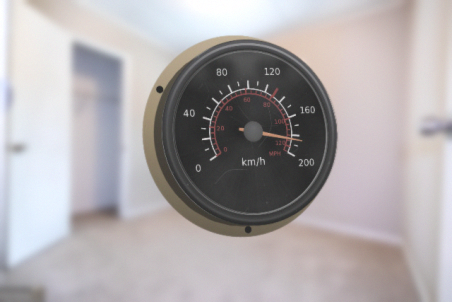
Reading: 185 km/h
